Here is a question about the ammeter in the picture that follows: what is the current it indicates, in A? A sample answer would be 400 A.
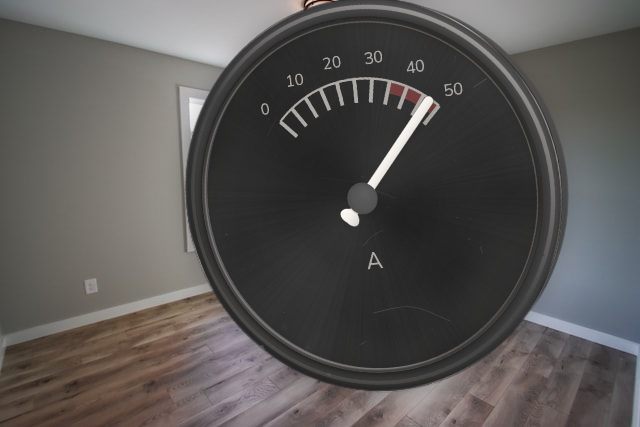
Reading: 47.5 A
